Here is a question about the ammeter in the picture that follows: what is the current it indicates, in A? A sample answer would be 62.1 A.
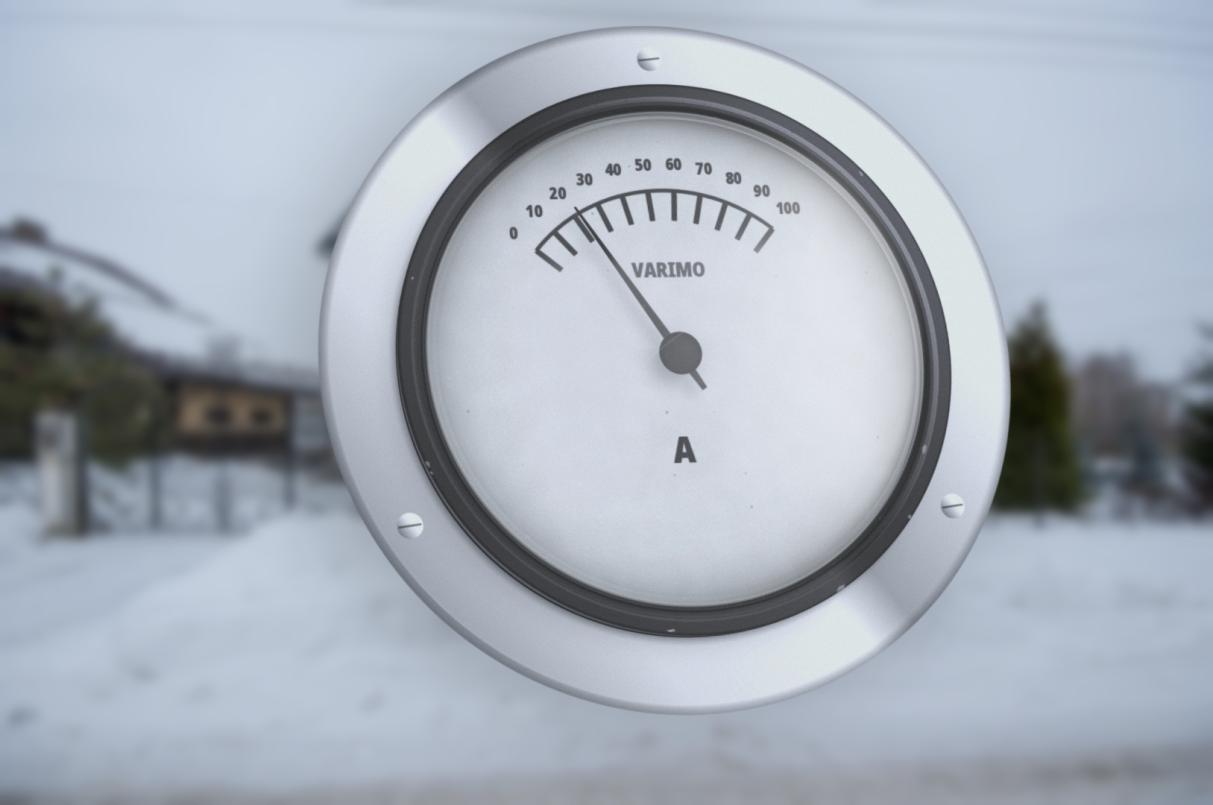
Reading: 20 A
